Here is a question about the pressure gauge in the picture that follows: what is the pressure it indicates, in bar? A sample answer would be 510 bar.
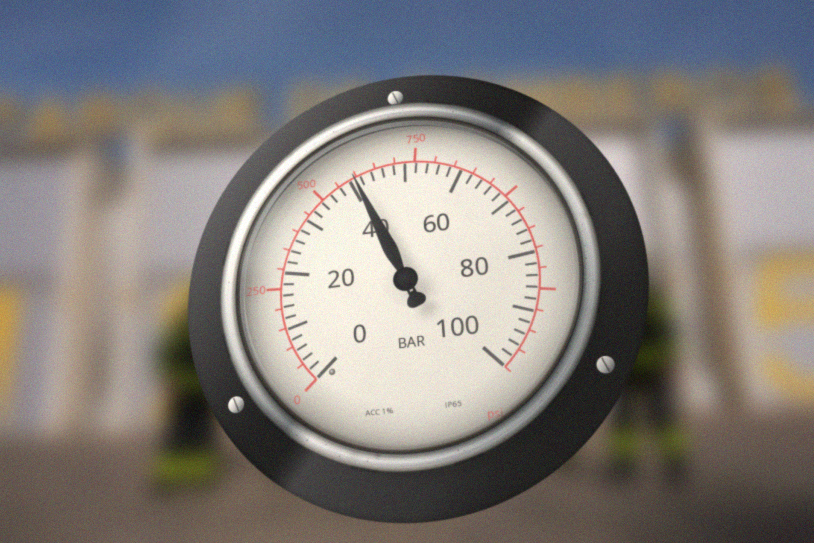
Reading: 41 bar
